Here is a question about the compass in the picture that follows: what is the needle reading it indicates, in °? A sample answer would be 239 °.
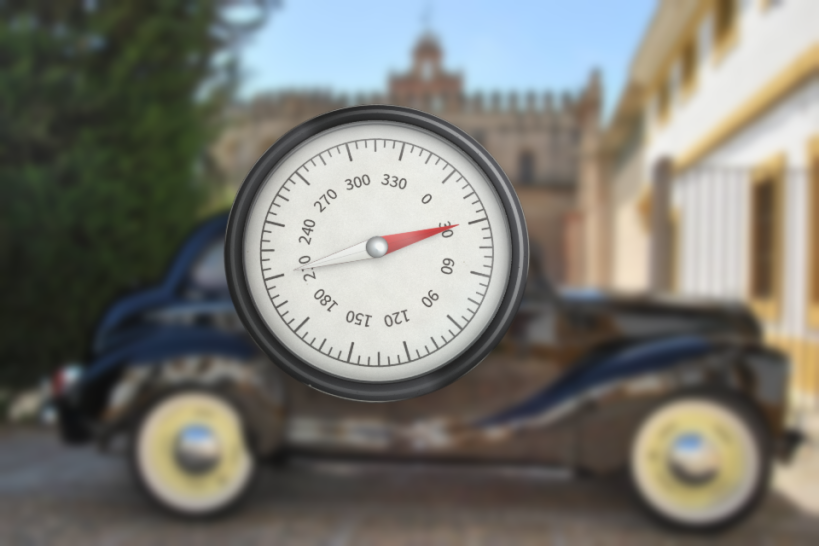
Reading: 30 °
